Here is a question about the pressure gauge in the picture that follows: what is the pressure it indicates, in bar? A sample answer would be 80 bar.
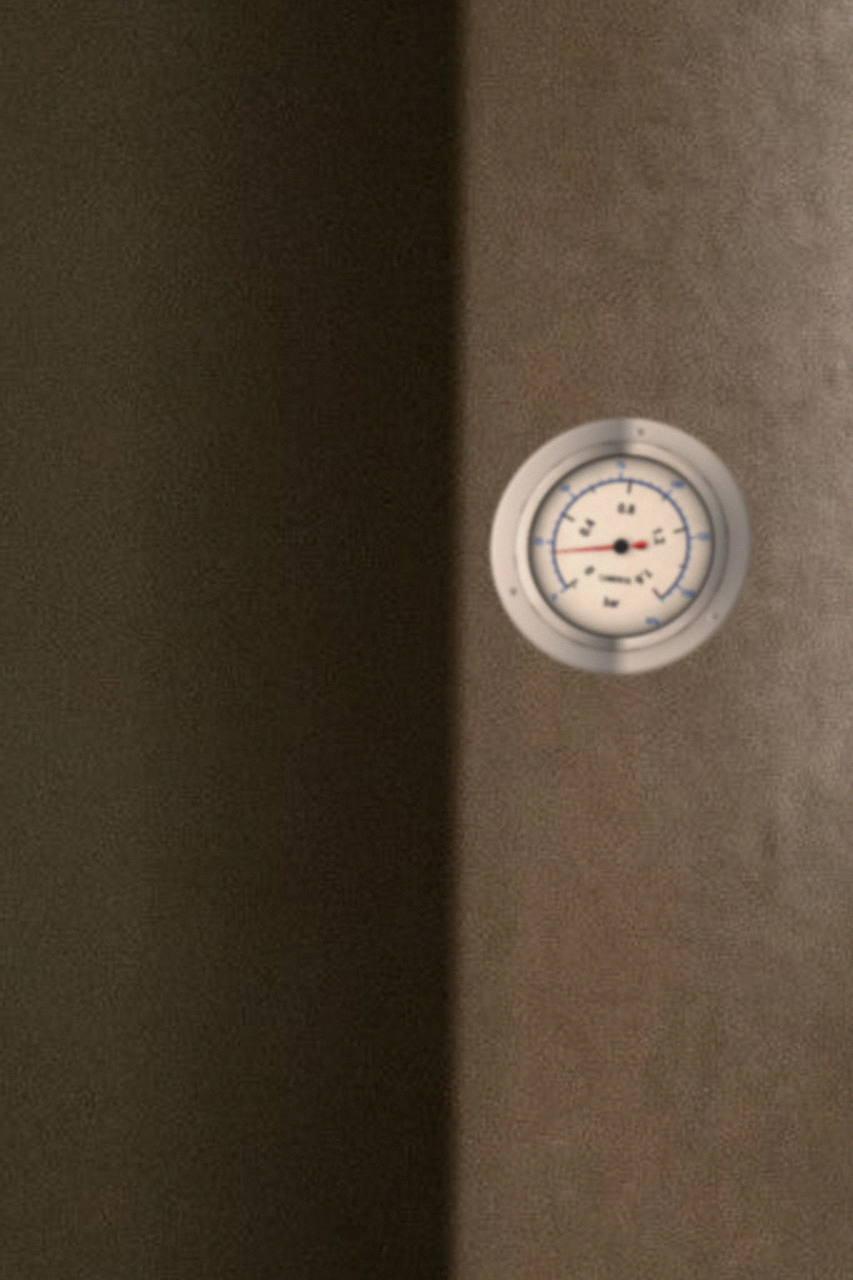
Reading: 0.2 bar
